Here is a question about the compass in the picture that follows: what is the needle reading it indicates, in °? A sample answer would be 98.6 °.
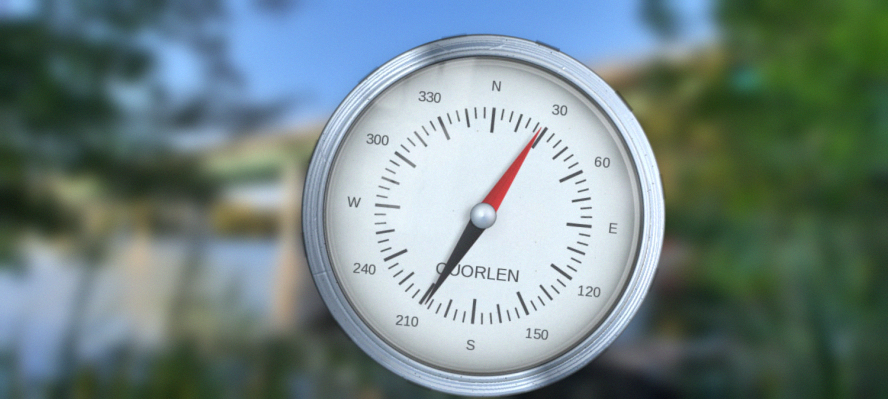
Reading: 27.5 °
